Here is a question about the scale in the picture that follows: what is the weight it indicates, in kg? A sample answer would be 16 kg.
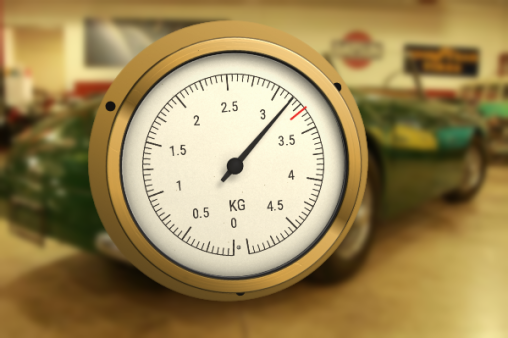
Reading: 3.15 kg
